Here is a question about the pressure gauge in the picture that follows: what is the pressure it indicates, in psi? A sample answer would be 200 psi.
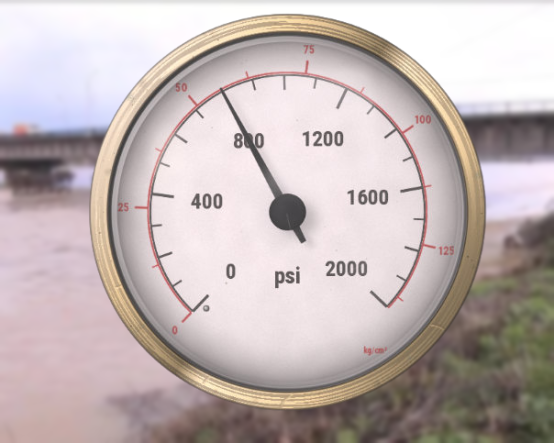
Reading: 800 psi
